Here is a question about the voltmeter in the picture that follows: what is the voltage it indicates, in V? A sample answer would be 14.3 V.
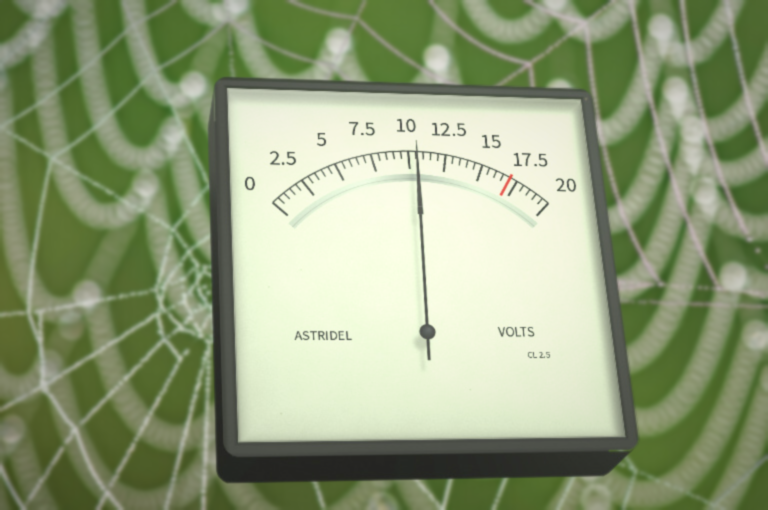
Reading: 10.5 V
